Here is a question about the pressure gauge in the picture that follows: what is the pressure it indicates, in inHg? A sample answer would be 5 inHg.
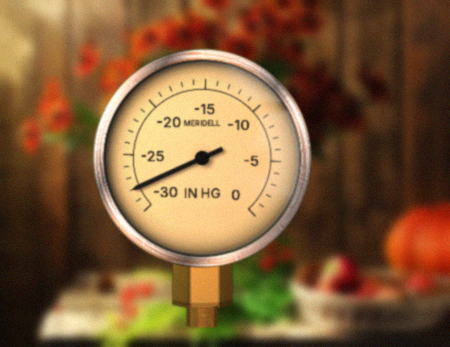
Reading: -28 inHg
